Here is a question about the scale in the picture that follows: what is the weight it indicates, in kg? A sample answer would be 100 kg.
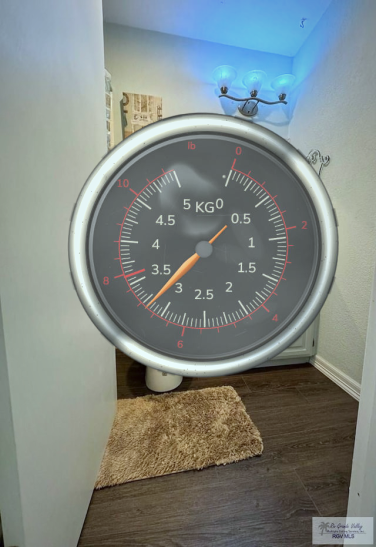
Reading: 3.2 kg
